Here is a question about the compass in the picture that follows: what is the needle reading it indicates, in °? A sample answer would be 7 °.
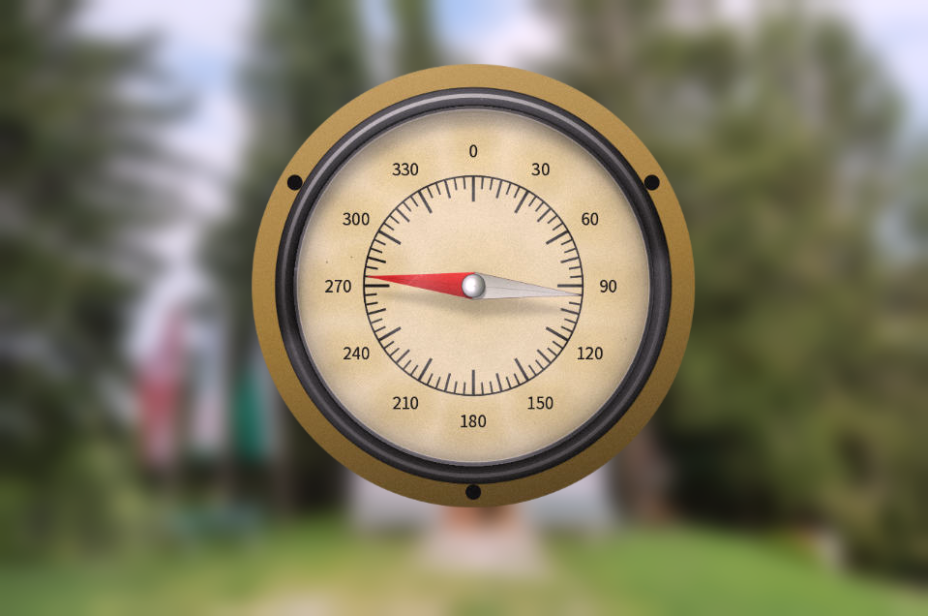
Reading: 275 °
